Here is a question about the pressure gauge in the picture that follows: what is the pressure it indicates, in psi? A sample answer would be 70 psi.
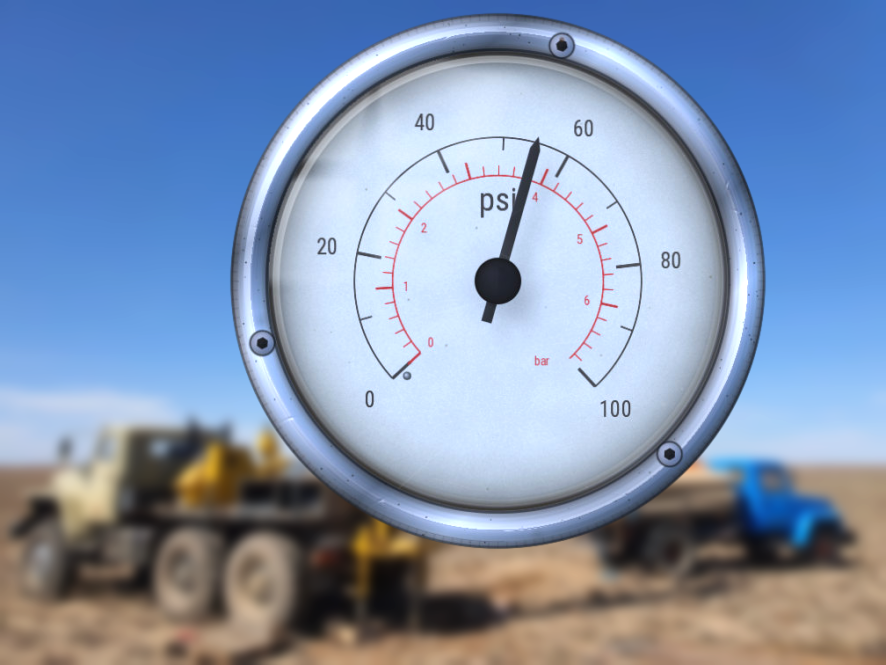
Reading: 55 psi
